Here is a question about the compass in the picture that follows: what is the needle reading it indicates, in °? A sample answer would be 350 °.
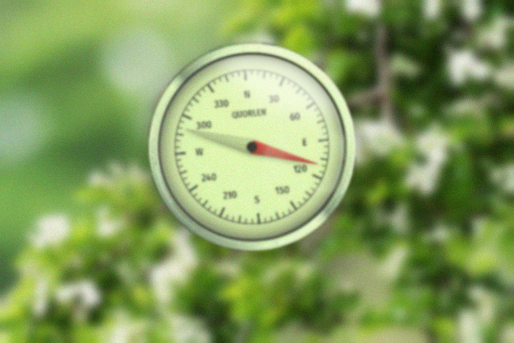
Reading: 110 °
